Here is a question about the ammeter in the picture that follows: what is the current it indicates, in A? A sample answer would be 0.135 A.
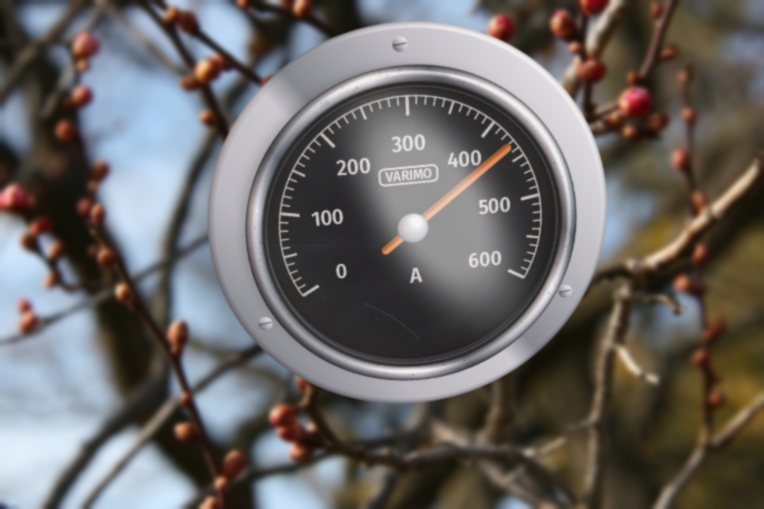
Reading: 430 A
